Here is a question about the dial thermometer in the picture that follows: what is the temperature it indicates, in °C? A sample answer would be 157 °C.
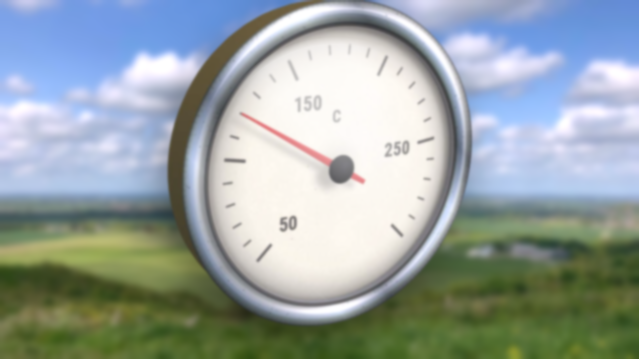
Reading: 120 °C
